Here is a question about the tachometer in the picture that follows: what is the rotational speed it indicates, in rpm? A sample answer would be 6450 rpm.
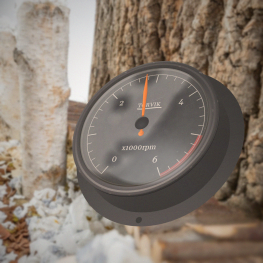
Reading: 2800 rpm
